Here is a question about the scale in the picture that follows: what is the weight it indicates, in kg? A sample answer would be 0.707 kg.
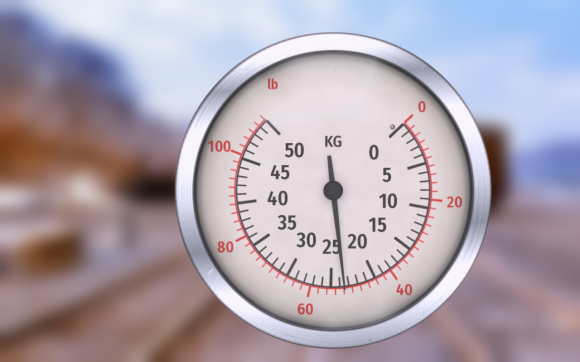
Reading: 23.5 kg
